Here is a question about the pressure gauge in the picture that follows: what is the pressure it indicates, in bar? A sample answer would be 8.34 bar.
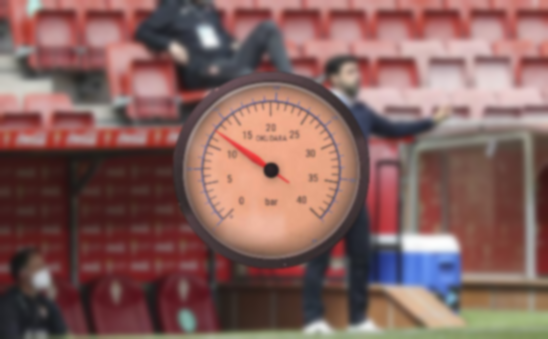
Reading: 12 bar
